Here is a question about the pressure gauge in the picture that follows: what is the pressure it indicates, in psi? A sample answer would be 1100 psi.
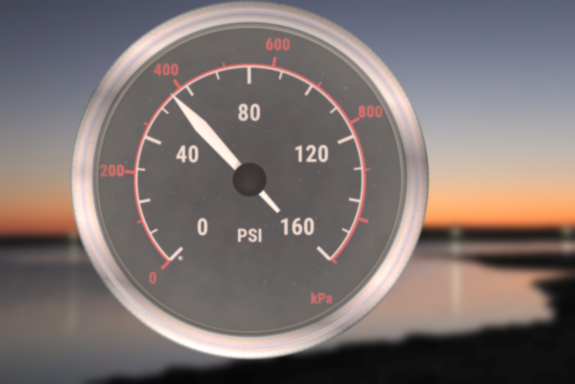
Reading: 55 psi
